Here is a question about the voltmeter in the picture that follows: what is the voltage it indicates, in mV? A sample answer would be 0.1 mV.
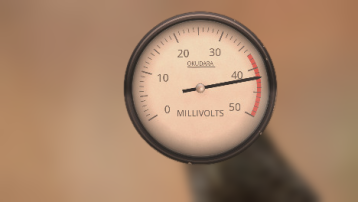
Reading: 42 mV
